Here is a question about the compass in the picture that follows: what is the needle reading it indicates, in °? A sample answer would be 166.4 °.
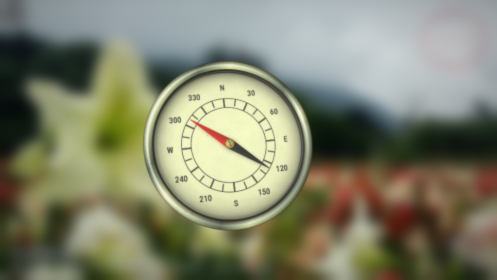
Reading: 307.5 °
